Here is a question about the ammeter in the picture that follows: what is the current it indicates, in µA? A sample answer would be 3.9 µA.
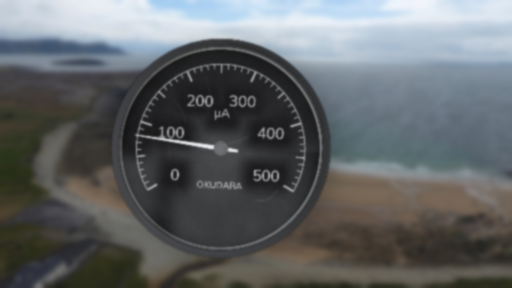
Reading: 80 µA
